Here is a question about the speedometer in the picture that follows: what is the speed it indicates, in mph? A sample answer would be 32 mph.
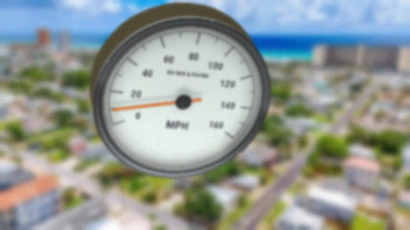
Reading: 10 mph
